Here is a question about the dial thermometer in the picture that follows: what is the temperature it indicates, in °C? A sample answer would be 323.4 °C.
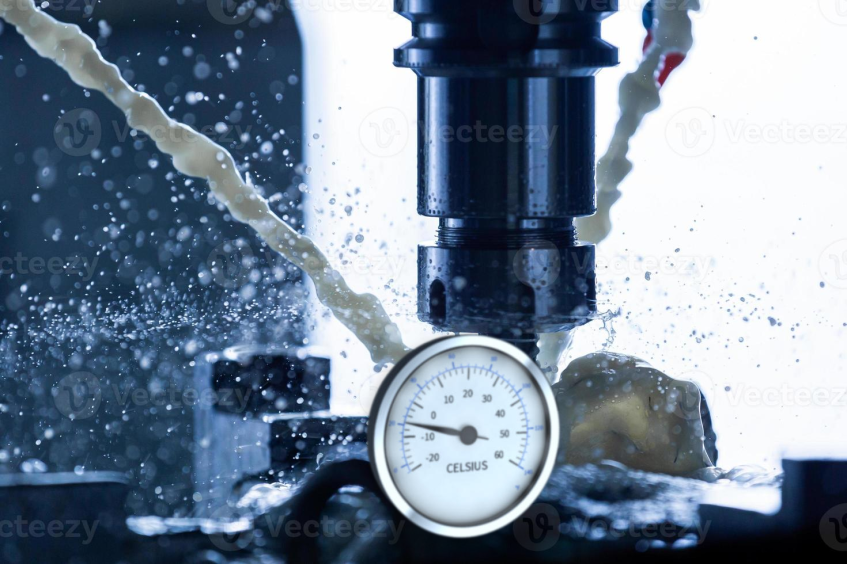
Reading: -6 °C
